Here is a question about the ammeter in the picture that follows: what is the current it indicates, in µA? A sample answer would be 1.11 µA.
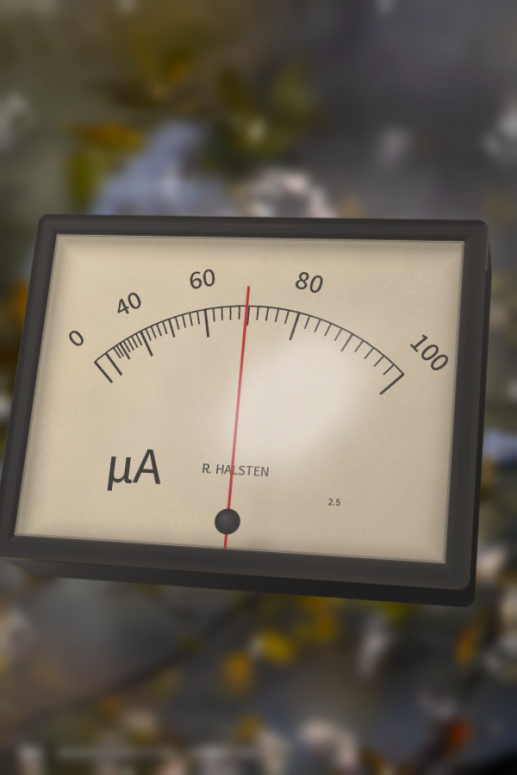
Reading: 70 µA
